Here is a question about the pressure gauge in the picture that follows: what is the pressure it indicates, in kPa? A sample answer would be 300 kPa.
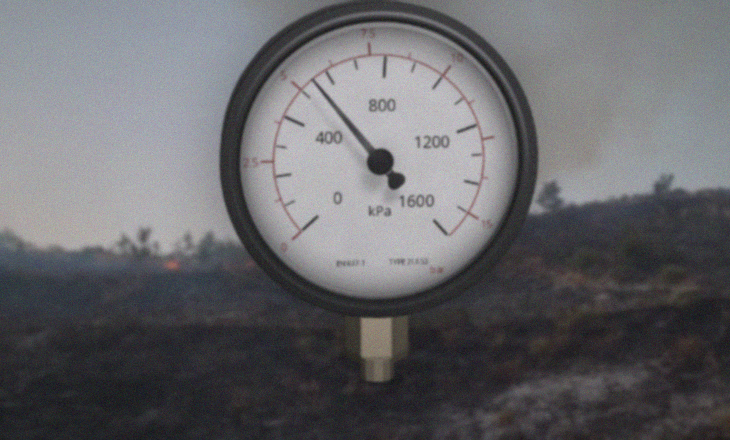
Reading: 550 kPa
